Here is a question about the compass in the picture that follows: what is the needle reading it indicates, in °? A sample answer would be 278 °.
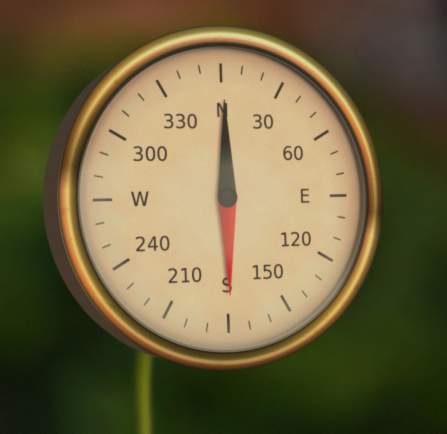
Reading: 180 °
